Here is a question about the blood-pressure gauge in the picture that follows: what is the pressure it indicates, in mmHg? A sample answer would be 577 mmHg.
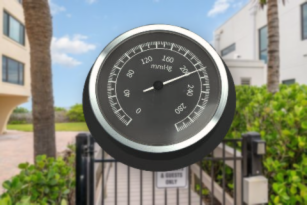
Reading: 210 mmHg
